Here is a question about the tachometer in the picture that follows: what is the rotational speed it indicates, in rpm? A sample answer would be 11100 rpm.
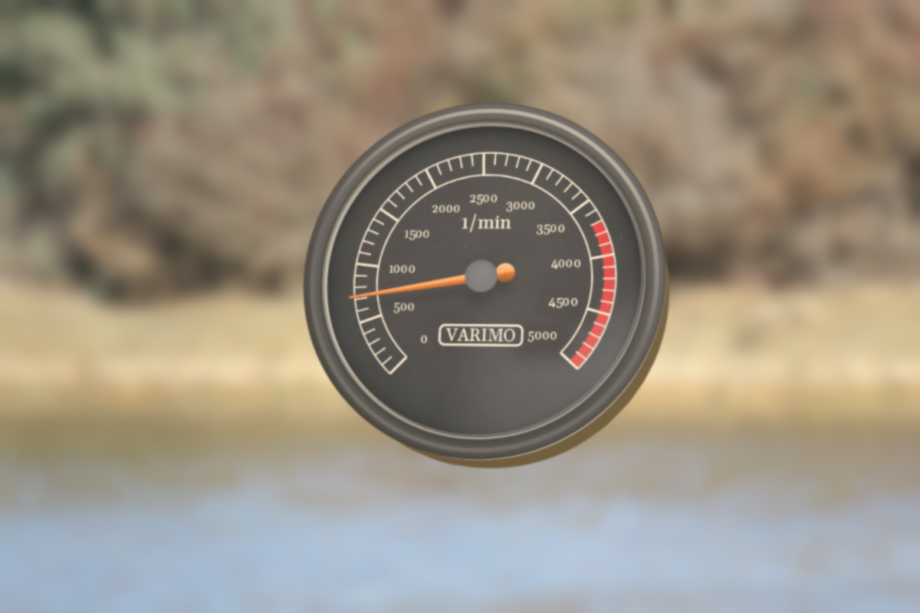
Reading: 700 rpm
